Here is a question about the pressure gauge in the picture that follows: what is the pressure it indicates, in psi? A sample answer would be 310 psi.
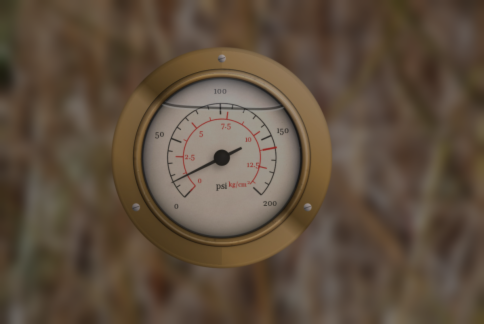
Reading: 15 psi
